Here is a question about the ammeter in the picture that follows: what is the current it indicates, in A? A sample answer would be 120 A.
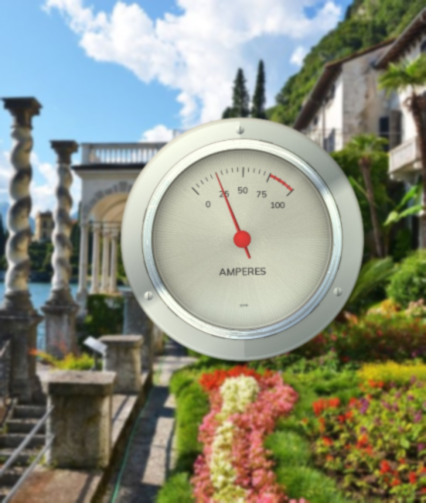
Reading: 25 A
